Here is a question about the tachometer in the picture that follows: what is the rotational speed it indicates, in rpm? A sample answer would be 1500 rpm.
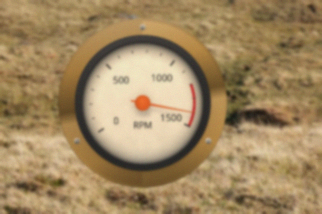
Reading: 1400 rpm
